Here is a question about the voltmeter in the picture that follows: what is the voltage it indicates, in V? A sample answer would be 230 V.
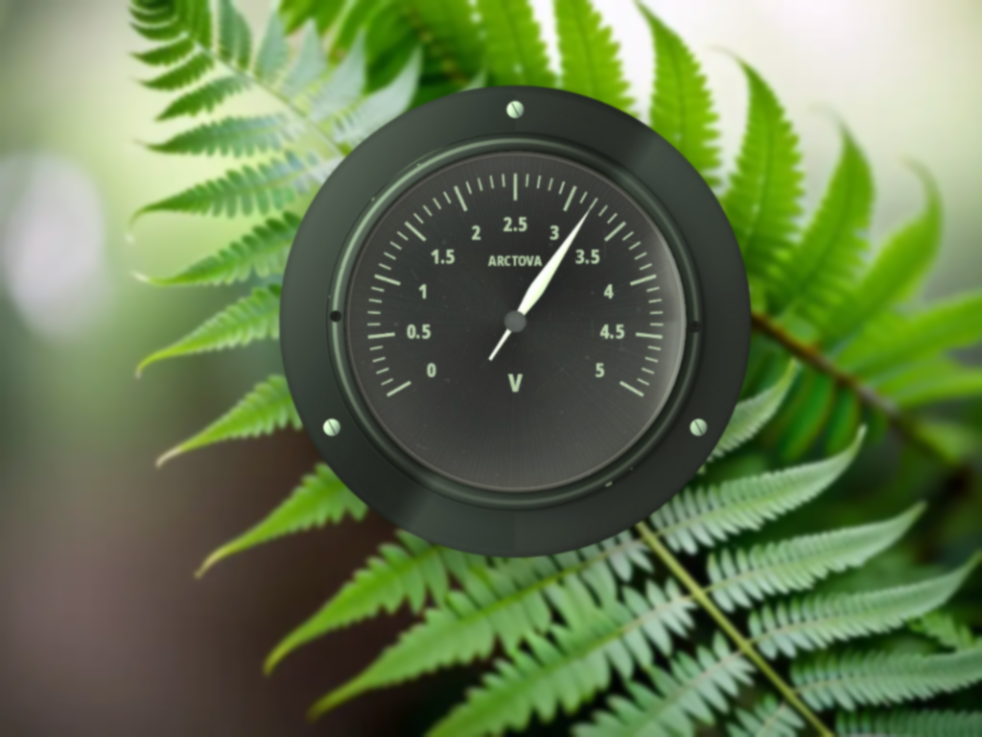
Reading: 3.2 V
